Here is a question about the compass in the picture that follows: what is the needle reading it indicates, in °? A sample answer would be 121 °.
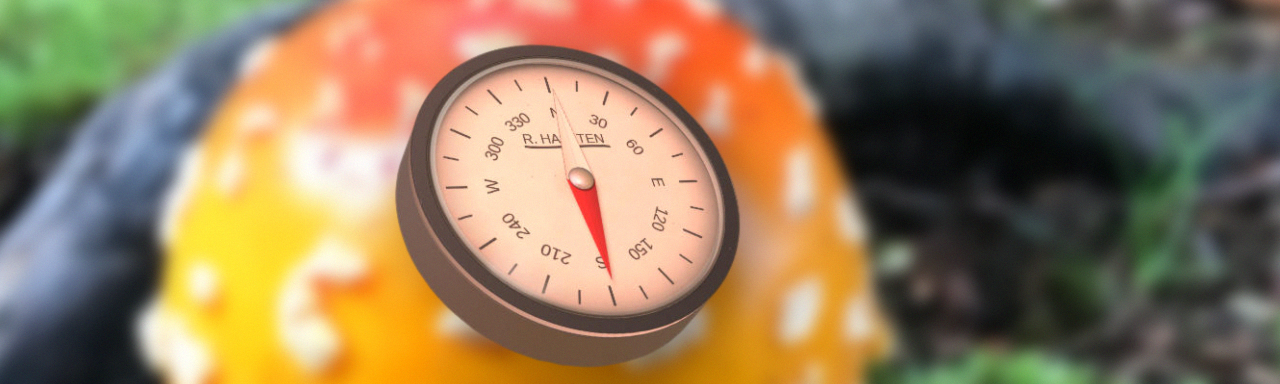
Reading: 180 °
